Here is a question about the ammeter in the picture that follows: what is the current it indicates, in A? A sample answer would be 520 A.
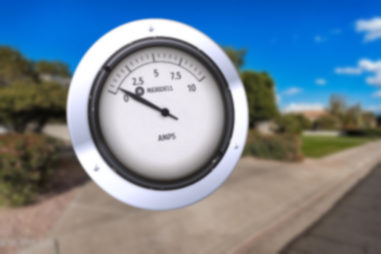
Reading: 0.5 A
